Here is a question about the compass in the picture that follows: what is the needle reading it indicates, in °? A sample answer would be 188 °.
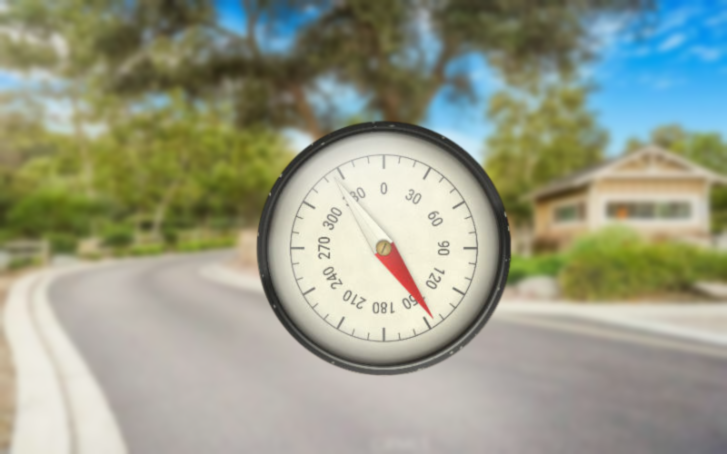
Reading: 145 °
